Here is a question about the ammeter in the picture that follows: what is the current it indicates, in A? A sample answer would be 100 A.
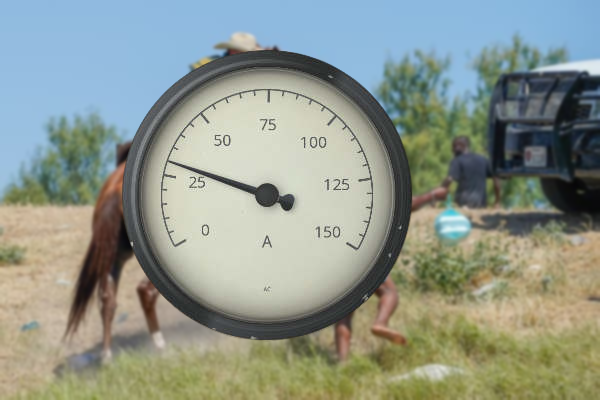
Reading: 30 A
